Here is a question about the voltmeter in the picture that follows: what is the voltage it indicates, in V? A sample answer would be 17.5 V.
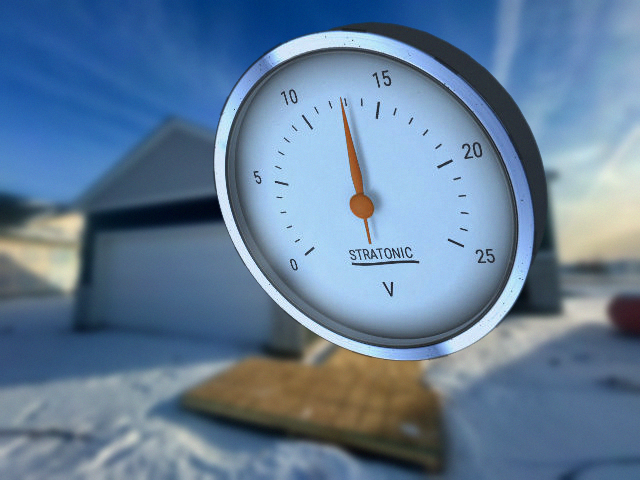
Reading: 13 V
